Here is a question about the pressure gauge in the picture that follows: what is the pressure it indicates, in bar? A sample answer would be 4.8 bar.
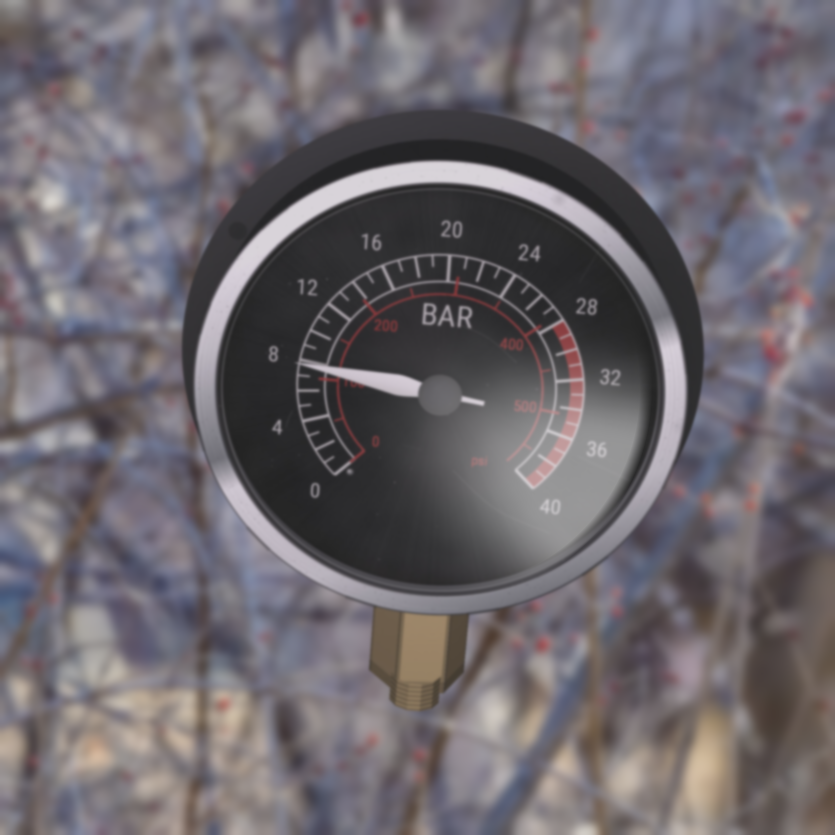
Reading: 8 bar
